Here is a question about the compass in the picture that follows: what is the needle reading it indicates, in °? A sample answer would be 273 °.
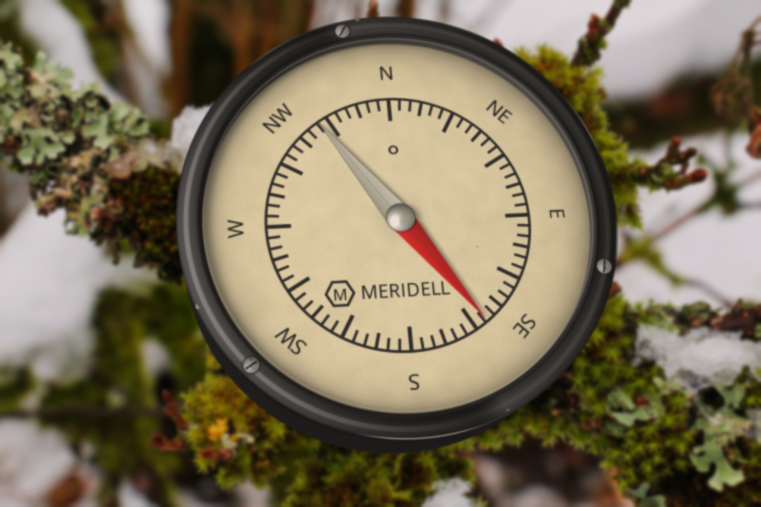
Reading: 145 °
